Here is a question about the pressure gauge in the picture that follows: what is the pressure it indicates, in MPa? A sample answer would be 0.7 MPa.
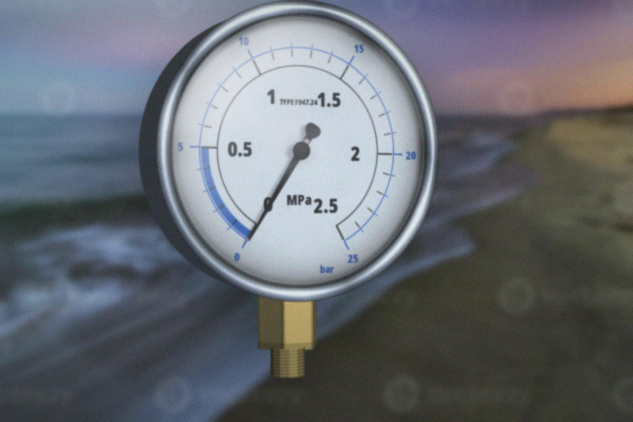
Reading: 0 MPa
